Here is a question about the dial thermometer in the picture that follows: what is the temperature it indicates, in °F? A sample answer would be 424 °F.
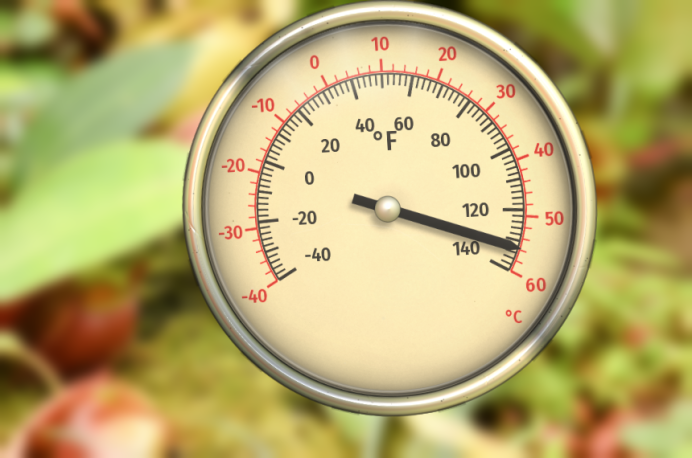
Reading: 132 °F
